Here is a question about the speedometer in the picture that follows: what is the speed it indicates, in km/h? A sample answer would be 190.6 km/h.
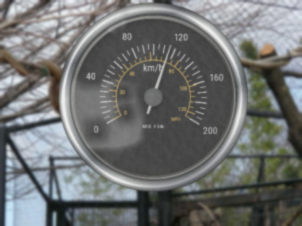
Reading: 115 km/h
